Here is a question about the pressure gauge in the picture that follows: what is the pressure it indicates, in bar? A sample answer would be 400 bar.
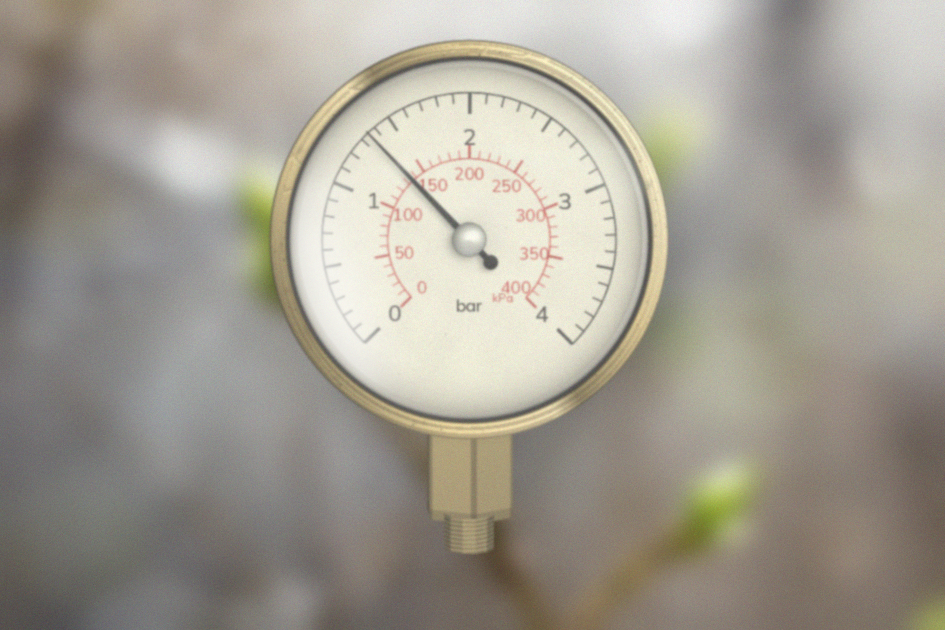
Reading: 1.35 bar
